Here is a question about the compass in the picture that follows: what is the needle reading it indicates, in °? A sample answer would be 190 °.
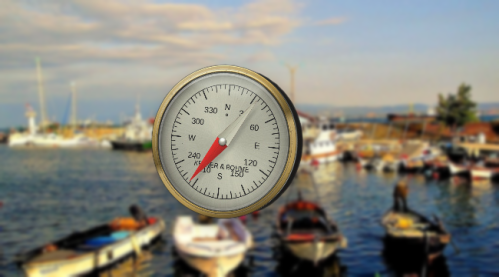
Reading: 215 °
